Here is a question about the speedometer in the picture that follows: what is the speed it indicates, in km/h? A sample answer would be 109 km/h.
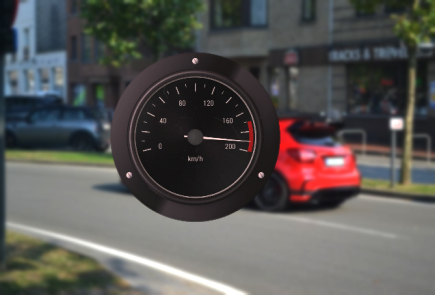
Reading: 190 km/h
